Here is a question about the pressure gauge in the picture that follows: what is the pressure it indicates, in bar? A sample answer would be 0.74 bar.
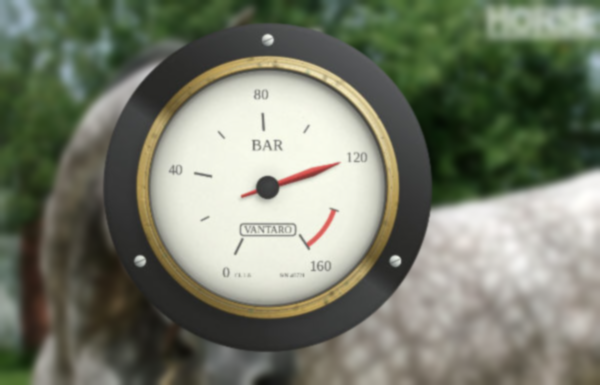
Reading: 120 bar
